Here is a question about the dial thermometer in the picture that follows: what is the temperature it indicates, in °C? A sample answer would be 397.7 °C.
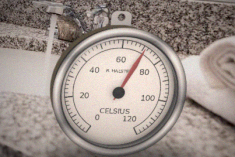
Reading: 70 °C
